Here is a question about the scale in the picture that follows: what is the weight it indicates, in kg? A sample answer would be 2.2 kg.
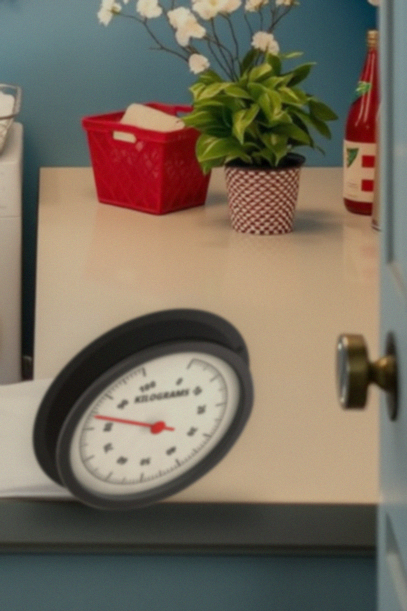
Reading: 85 kg
